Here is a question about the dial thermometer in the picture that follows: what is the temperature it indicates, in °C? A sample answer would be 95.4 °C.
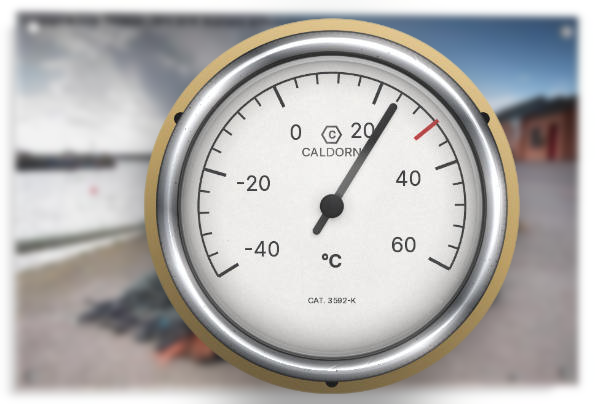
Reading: 24 °C
